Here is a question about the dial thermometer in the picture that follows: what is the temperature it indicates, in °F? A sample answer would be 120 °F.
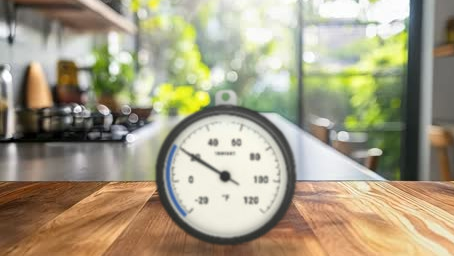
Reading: 20 °F
